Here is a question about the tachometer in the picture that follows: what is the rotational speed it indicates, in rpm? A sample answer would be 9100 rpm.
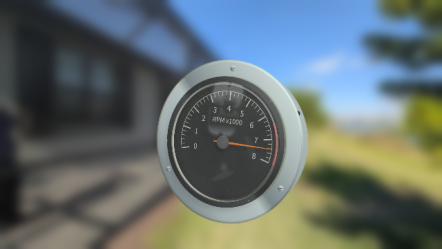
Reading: 7400 rpm
